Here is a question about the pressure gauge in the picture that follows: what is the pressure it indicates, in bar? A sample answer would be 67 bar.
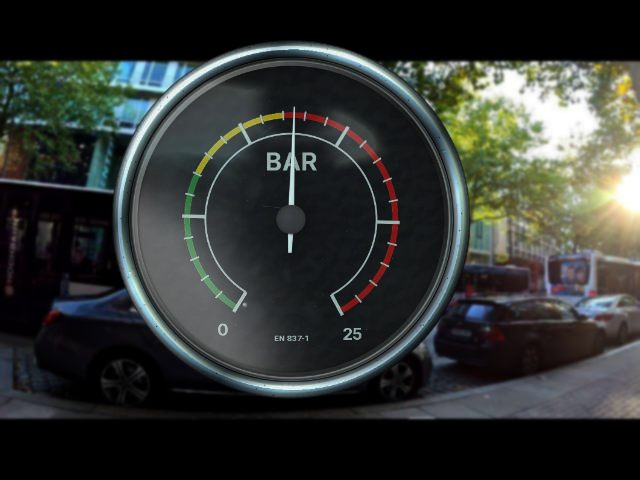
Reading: 12.5 bar
